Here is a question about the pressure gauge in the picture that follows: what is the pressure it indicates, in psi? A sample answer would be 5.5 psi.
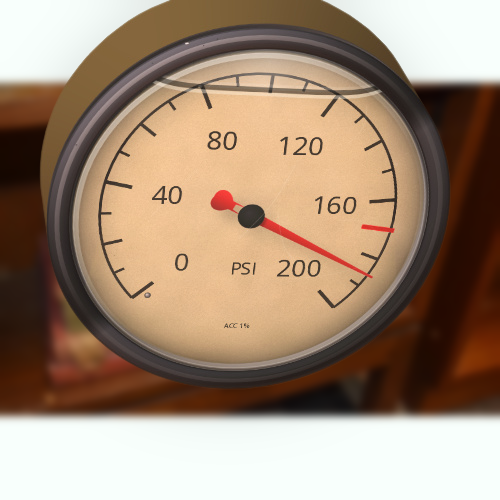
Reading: 185 psi
